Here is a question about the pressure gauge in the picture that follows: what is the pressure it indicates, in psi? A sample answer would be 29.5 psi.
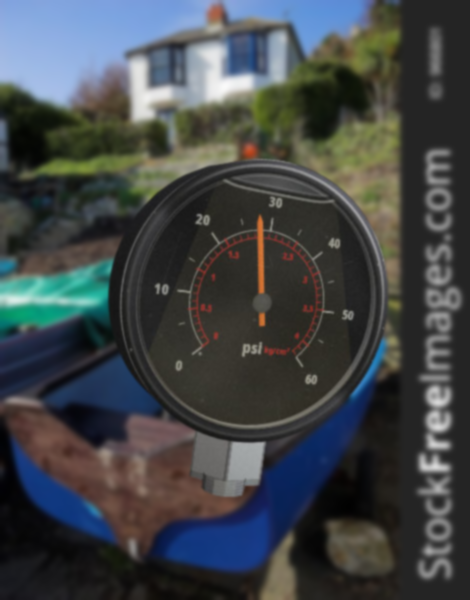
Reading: 27.5 psi
